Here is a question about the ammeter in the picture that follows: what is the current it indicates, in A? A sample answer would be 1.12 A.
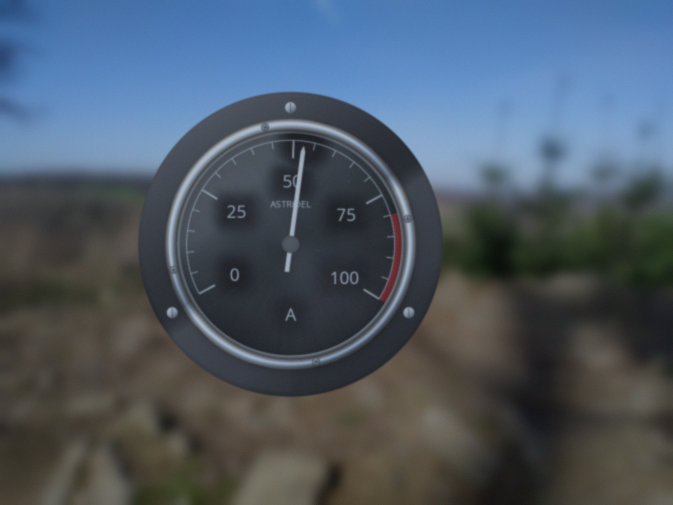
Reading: 52.5 A
